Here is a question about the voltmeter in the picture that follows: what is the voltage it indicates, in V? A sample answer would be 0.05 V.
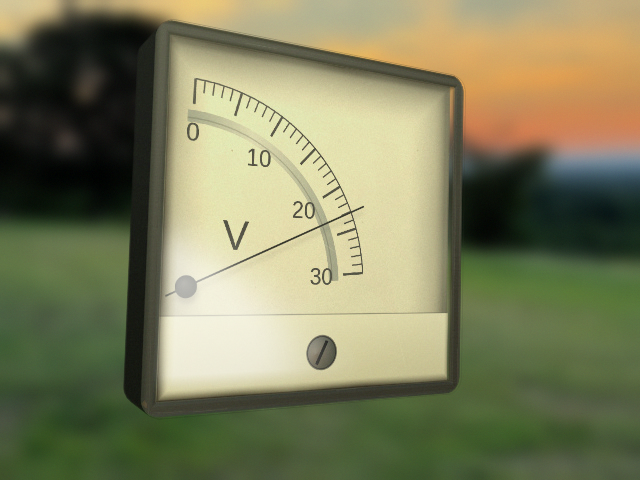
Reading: 23 V
